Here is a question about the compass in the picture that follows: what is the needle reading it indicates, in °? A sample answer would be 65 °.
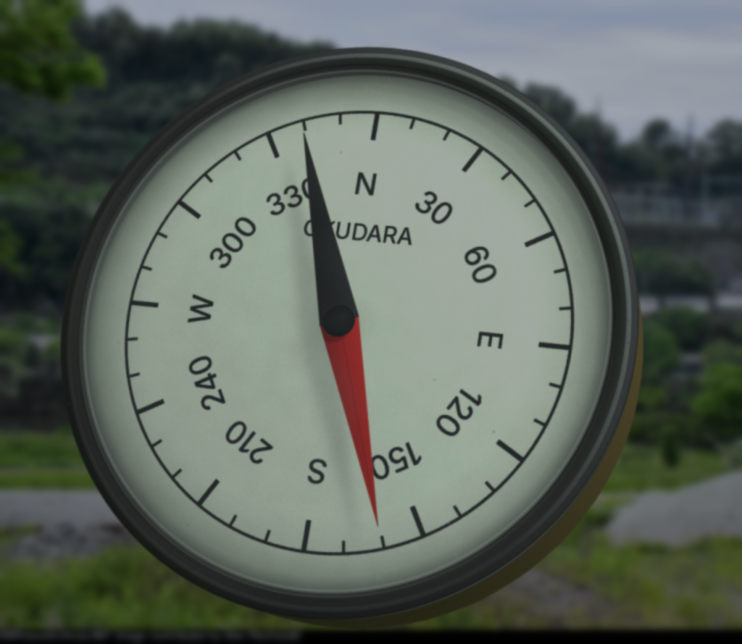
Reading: 160 °
